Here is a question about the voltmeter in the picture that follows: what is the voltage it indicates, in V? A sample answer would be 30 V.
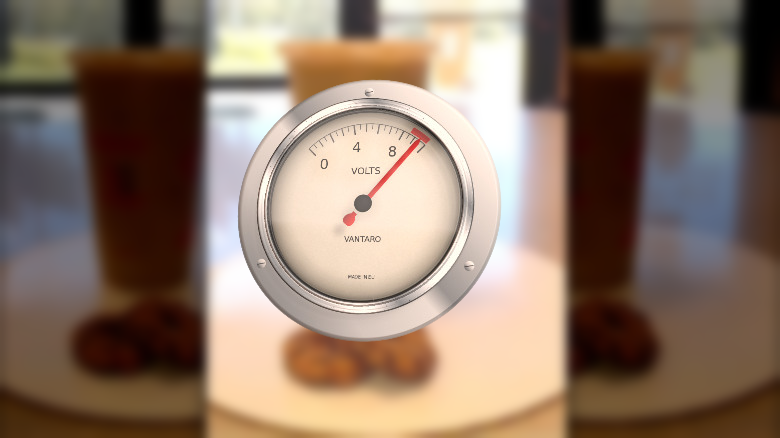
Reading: 9.5 V
